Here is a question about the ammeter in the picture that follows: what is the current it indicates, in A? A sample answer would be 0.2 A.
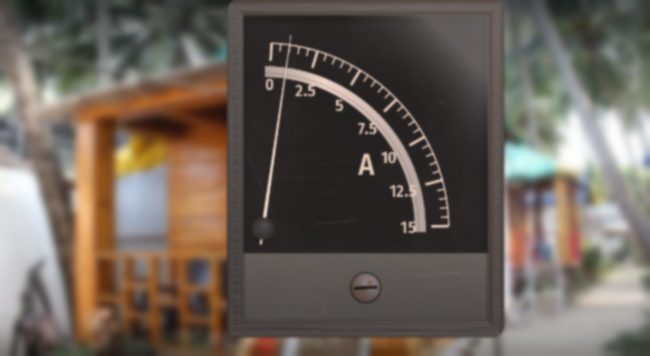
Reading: 1 A
